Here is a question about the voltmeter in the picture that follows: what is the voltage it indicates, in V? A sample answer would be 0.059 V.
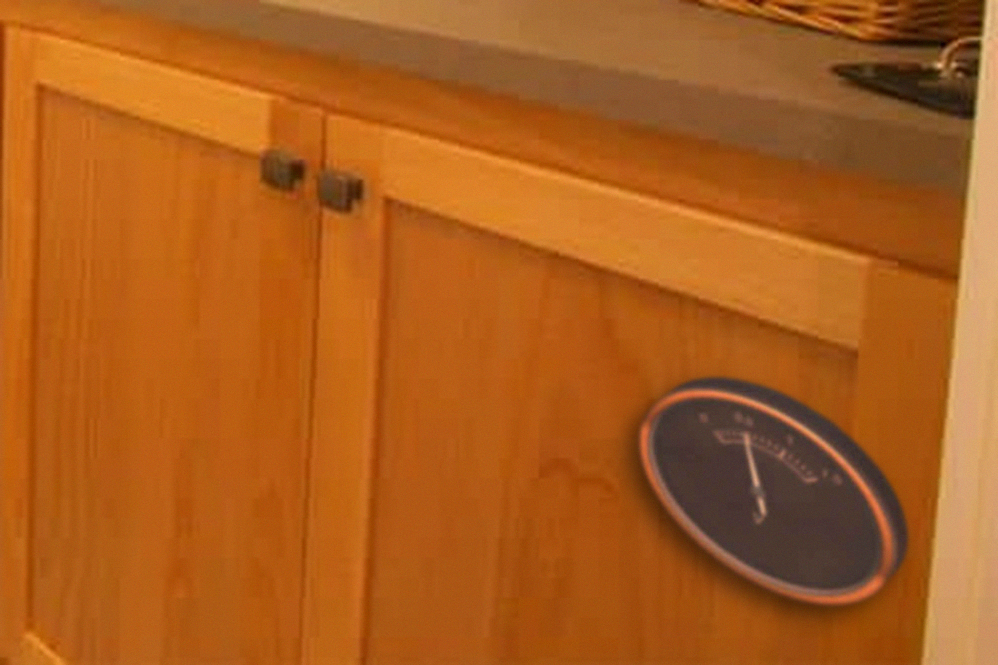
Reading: 0.5 V
